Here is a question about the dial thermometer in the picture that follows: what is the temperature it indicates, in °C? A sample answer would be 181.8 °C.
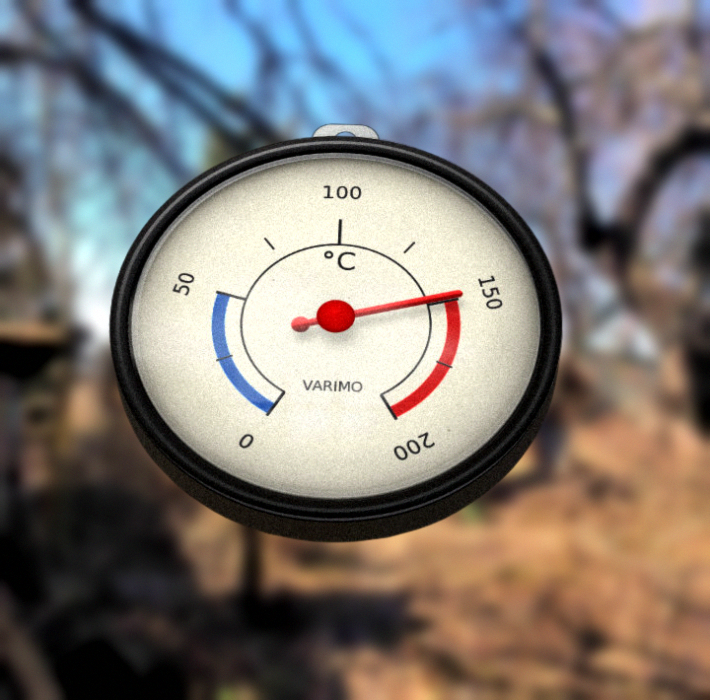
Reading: 150 °C
